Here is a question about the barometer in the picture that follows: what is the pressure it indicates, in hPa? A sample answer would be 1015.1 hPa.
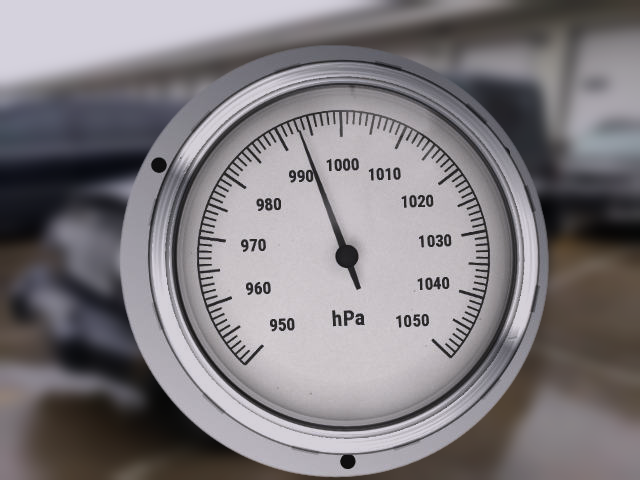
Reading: 993 hPa
